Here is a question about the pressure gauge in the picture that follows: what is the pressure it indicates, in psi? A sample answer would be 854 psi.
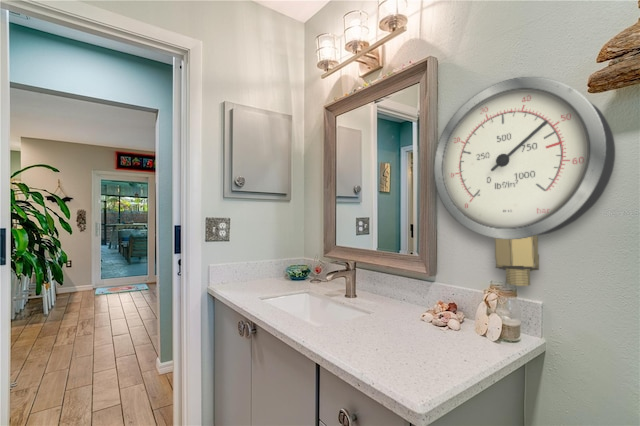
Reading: 700 psi
